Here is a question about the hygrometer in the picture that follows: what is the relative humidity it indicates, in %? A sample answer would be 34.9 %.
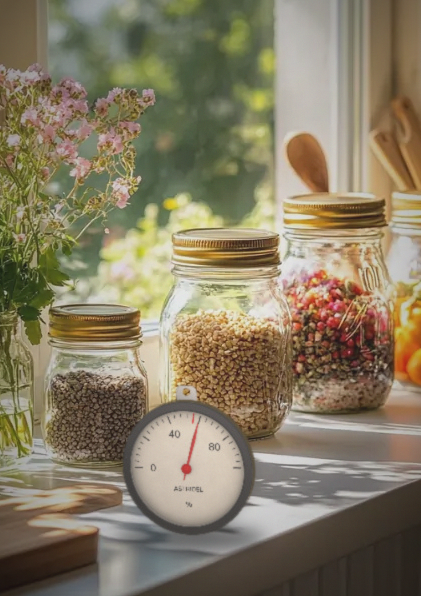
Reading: 60 %
